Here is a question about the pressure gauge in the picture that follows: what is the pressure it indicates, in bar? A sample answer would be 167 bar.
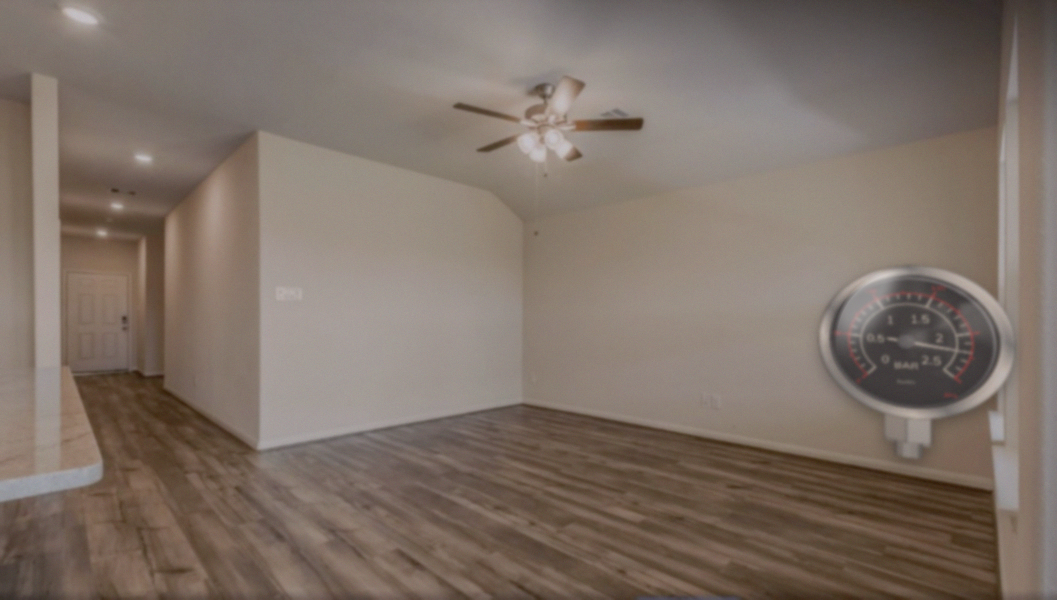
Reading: 2.2 bar
